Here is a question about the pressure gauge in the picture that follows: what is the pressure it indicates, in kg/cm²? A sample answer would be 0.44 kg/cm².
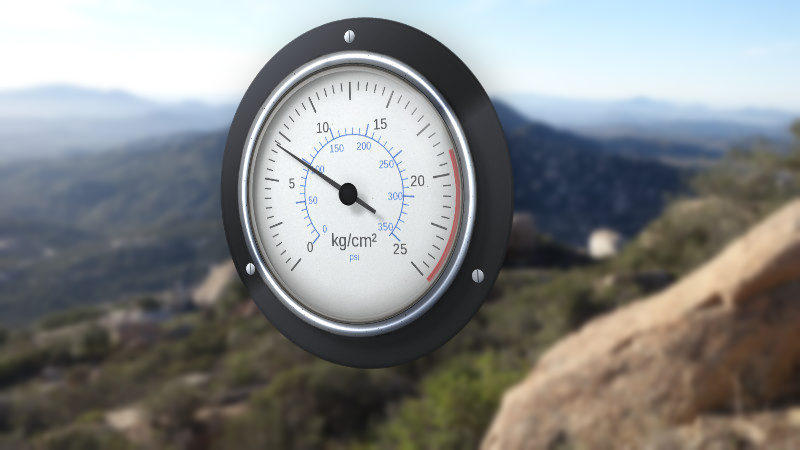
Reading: 7 kg/cm²
